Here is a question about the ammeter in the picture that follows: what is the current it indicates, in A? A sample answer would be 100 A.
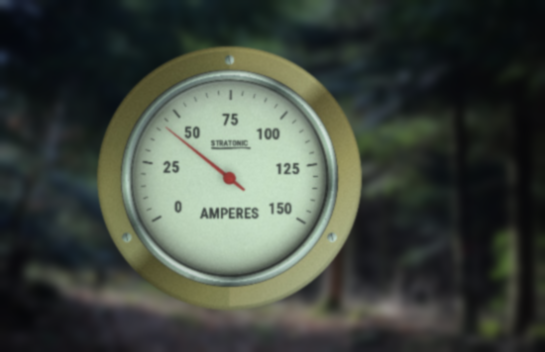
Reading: 42.5 A
